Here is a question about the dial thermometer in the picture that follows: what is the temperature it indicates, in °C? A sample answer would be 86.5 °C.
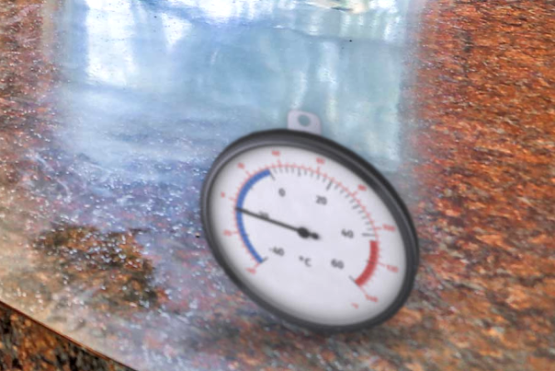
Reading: -20 °C
